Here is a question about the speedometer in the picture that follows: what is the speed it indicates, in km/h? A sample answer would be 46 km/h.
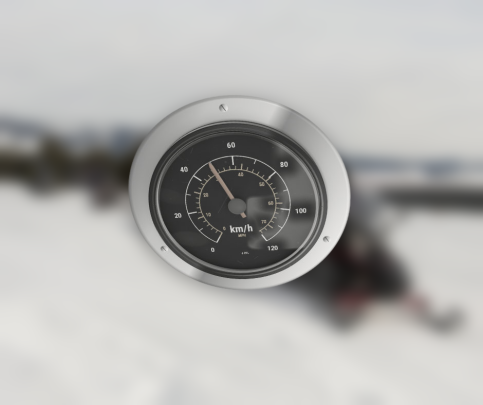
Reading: 50 km/h
